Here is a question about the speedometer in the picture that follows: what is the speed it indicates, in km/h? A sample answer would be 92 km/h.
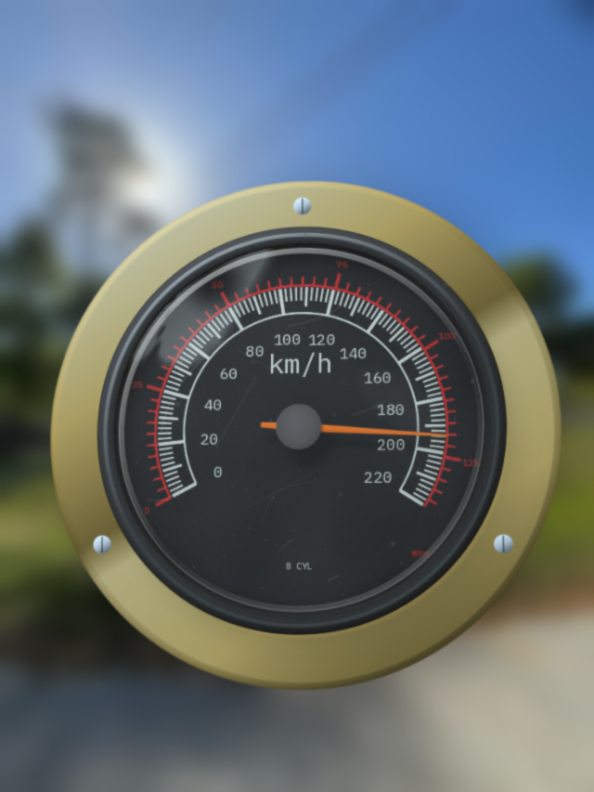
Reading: 194 km/h
